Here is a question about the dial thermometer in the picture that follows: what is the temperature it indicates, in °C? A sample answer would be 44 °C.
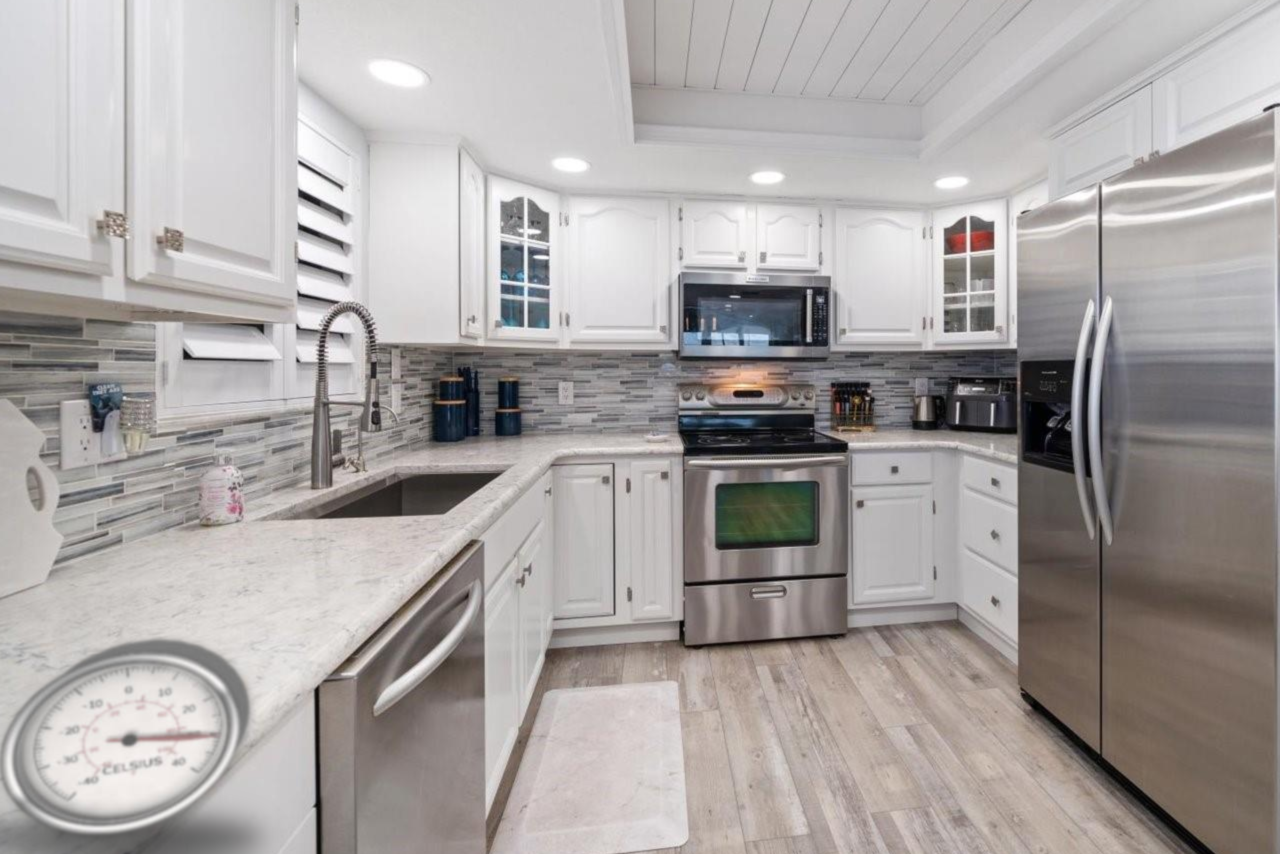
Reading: 30 °C
